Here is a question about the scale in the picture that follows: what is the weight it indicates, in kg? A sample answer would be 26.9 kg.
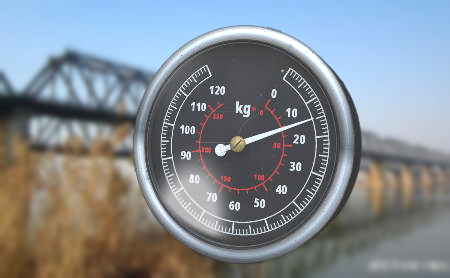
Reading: 15 kg
